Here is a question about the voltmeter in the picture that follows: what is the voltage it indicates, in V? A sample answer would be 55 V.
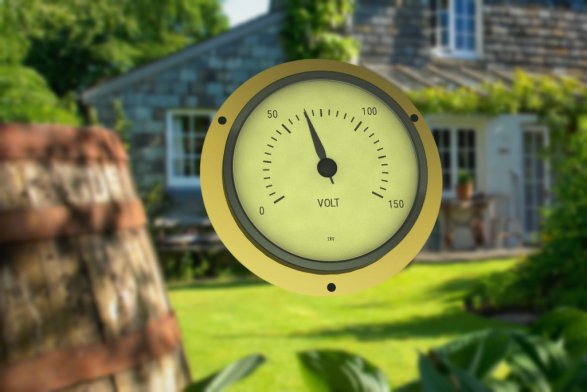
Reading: 65 V
